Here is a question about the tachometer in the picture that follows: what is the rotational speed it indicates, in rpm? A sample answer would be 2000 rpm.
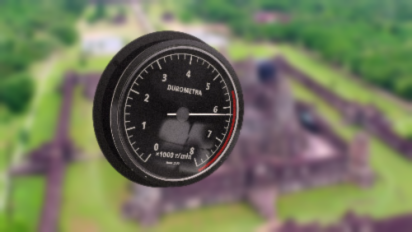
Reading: 6200 rpm
